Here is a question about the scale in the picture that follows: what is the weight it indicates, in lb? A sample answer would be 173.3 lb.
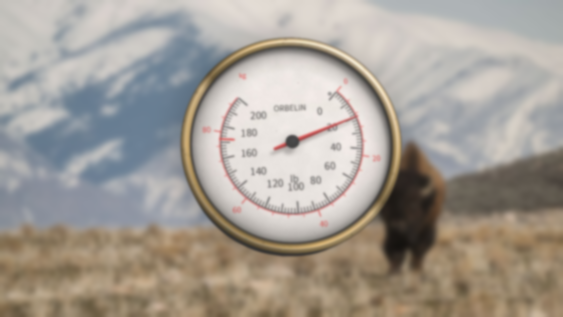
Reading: 20 lb
